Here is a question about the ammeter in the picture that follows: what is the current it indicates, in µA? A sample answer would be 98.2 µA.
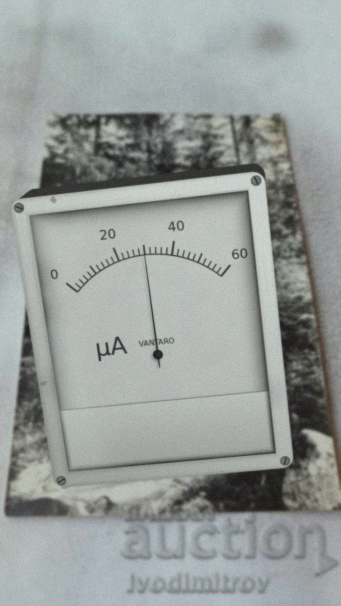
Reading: 30 µA
